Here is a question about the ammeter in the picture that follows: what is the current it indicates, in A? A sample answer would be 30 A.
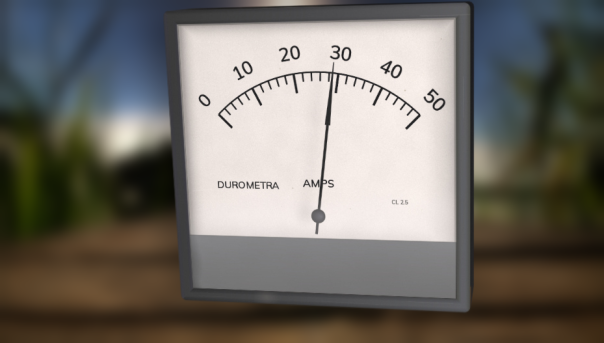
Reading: 29 A
